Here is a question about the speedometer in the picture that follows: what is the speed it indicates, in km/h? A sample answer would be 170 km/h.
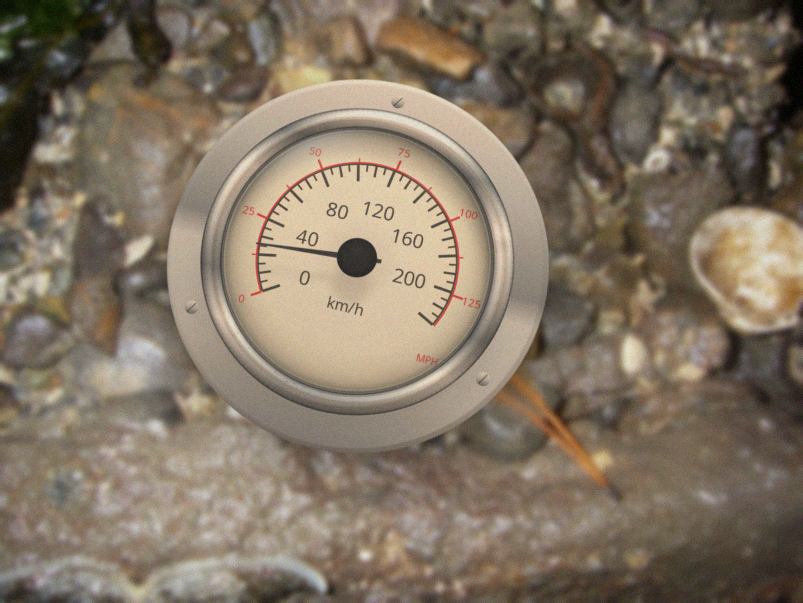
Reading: 25 km/h
